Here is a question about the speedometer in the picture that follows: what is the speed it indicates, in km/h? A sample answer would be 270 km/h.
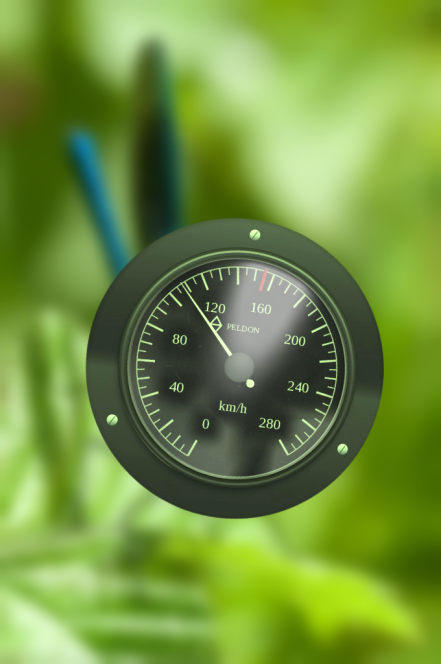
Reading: 107.5 km/h
